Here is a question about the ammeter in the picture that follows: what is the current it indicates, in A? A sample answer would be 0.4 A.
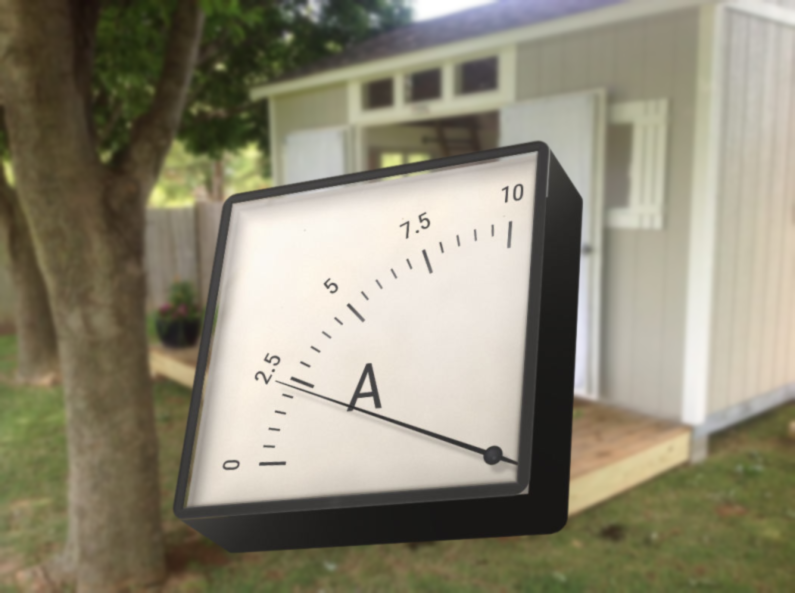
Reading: 2.25 A
